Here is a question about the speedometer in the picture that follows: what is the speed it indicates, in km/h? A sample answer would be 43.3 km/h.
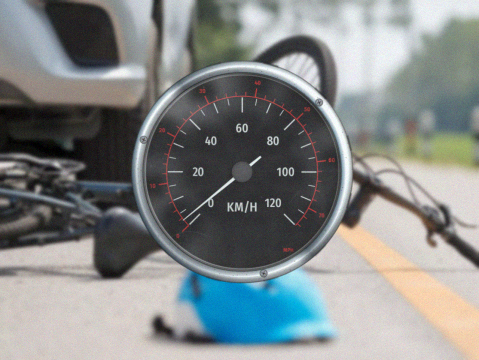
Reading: 2.5 km/h
